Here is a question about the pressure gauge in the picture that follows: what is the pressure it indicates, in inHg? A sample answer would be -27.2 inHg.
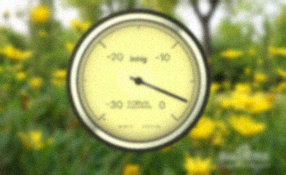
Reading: -2.5 inHg
